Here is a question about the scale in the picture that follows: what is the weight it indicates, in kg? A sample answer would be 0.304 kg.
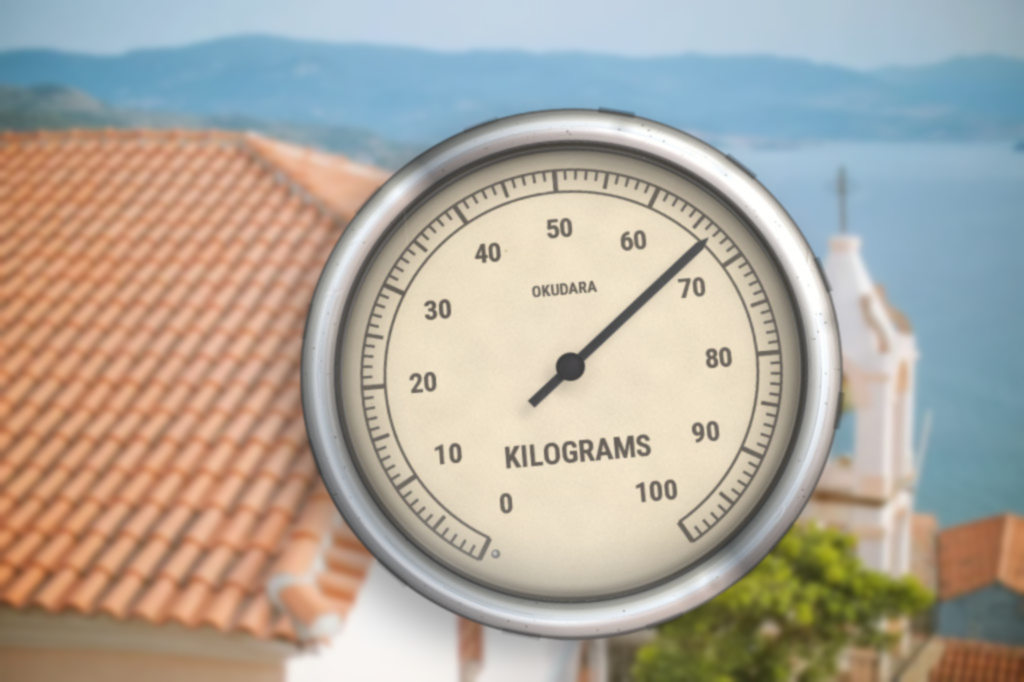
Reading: 67 kg
